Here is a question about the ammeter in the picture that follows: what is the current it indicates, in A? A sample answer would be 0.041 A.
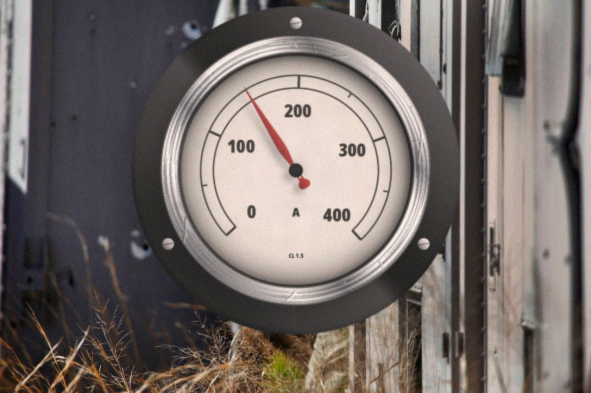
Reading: 150 A
